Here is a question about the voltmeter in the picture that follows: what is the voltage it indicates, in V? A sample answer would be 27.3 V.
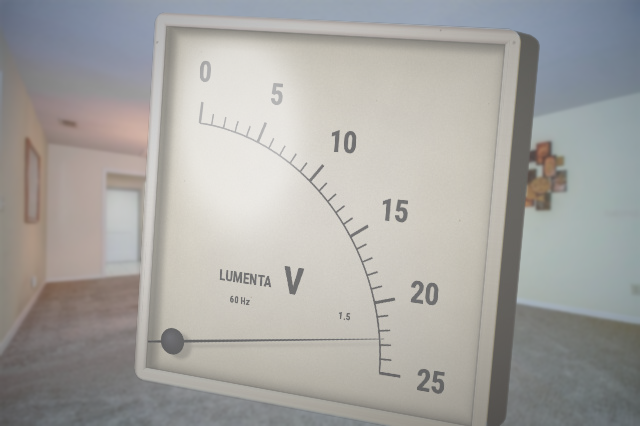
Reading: 22.5 V
